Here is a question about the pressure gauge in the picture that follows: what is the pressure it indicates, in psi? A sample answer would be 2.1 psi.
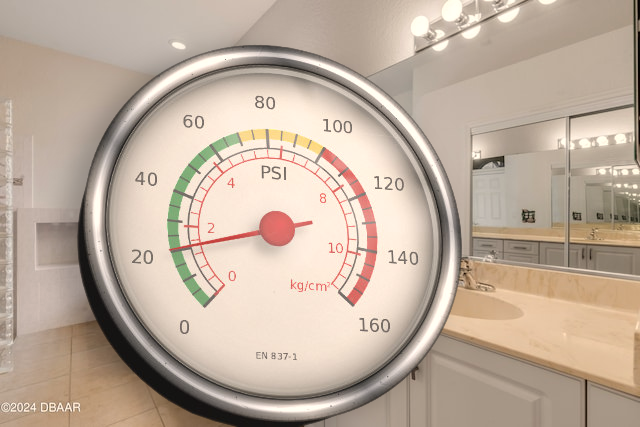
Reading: 20 psi
